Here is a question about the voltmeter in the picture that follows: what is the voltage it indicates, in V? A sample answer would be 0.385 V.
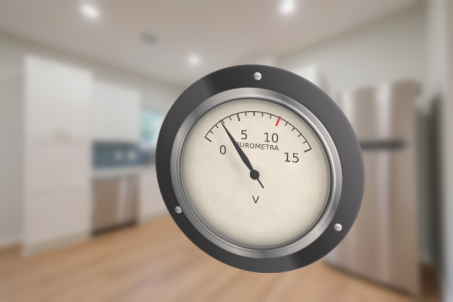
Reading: 3 V
